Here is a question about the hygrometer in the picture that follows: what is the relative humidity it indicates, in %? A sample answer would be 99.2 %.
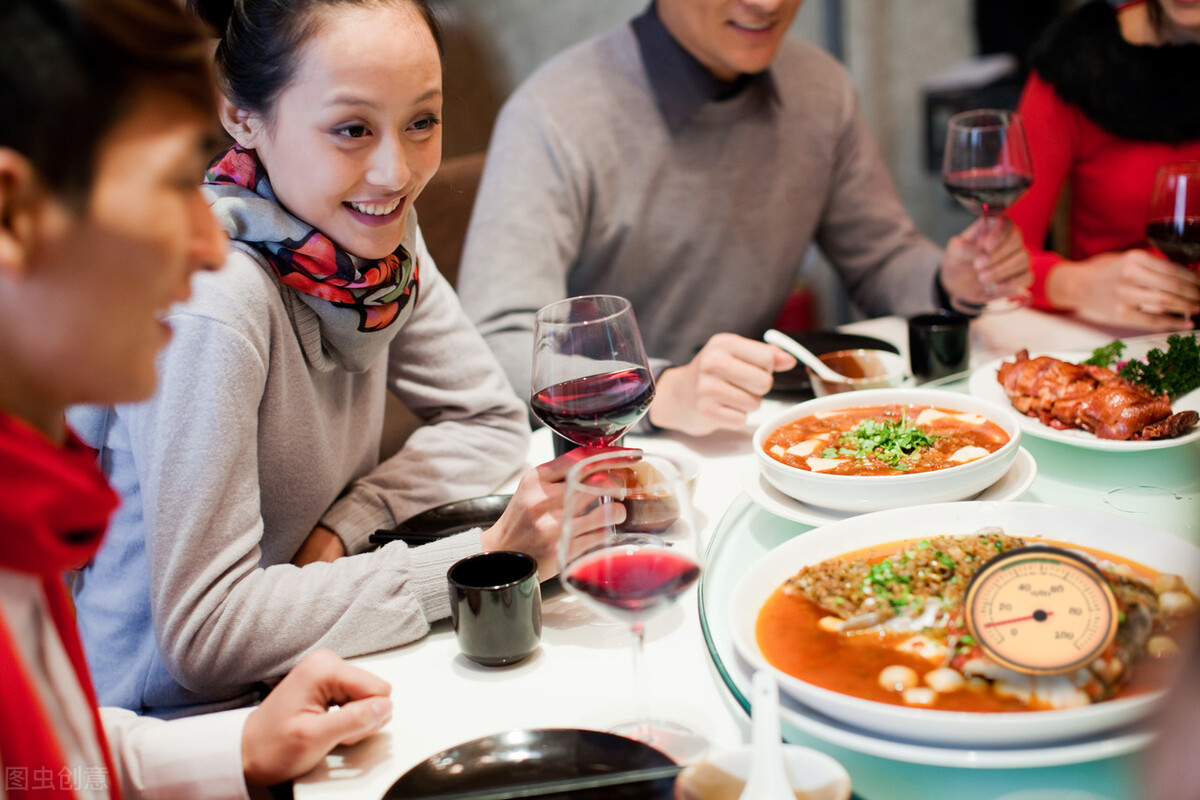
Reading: 10 %
